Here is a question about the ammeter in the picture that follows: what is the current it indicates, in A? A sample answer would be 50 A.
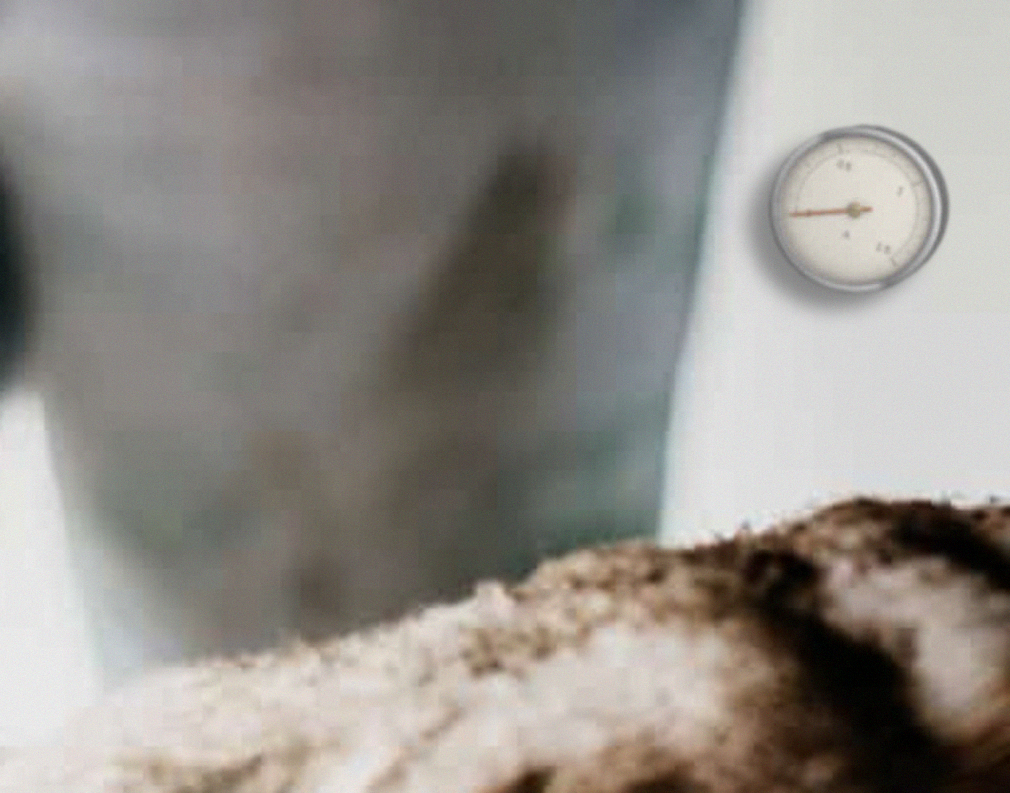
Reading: 0 A
